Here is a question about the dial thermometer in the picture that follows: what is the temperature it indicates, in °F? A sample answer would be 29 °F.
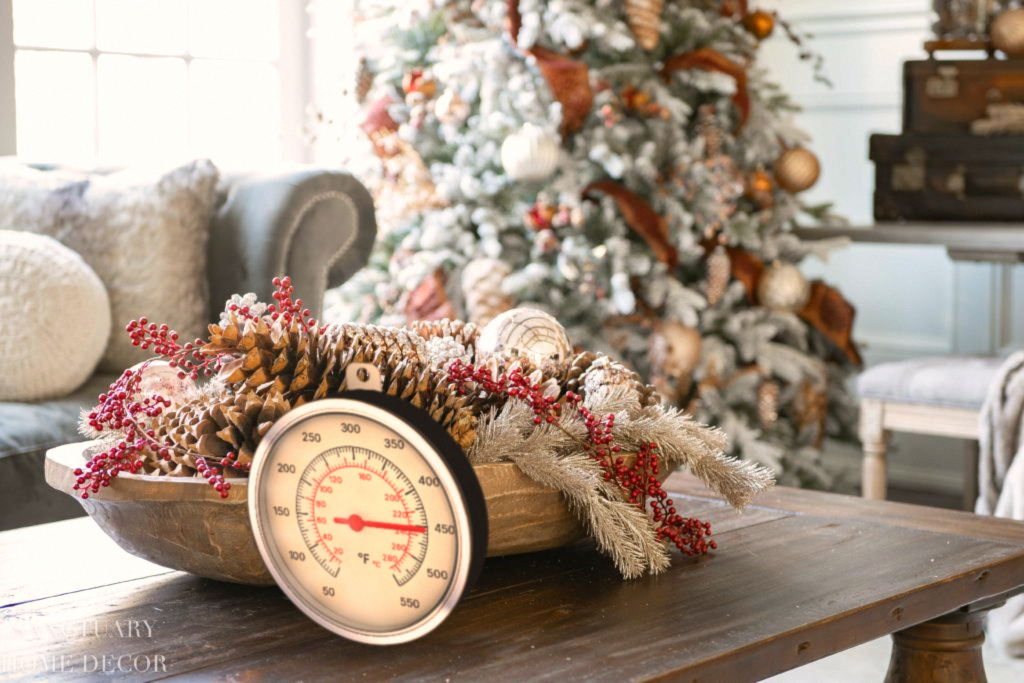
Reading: 450 °F
